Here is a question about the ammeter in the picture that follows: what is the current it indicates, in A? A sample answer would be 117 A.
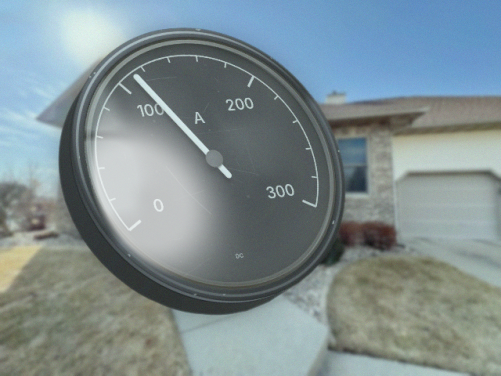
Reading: 110 A
